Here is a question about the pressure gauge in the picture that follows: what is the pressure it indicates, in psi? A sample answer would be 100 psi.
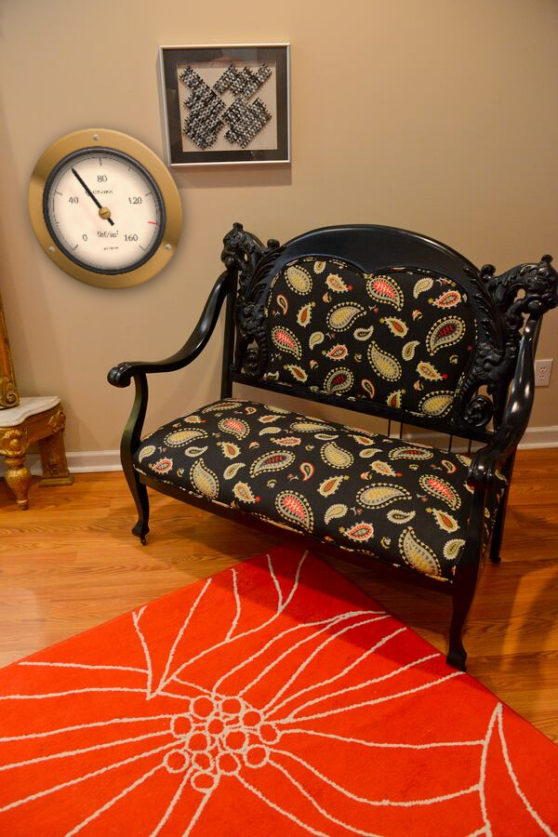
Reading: 60 psi
